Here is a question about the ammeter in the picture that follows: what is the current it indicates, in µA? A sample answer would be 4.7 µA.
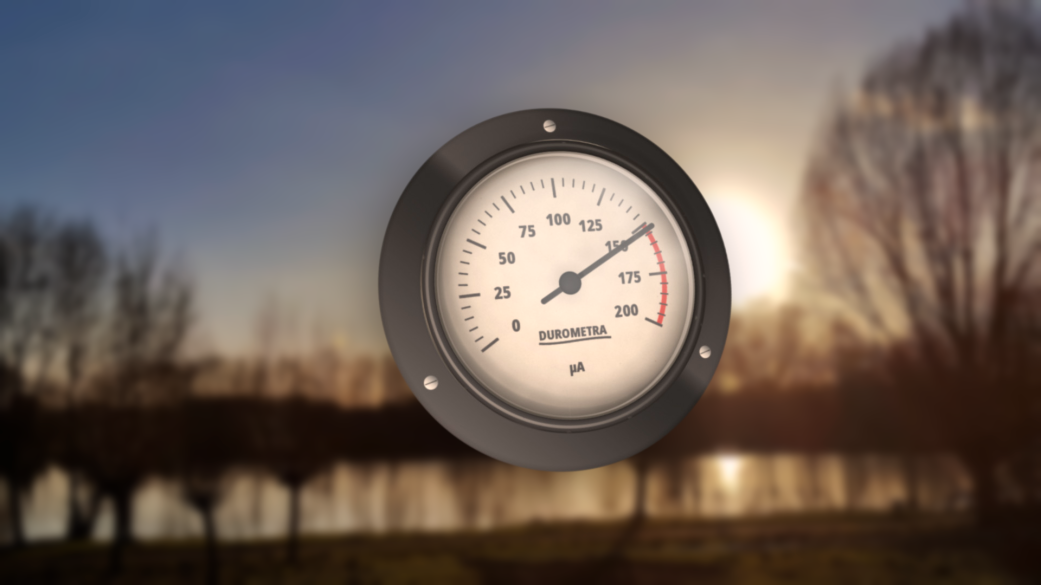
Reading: 152.5 µA
